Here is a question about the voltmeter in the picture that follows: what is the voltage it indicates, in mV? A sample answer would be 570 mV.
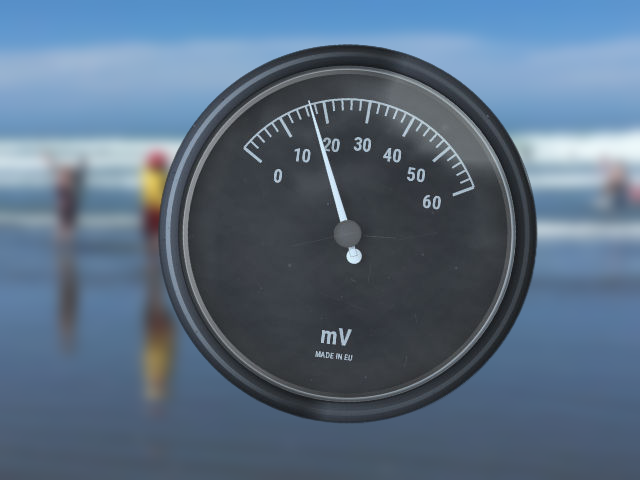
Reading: 17 mV
